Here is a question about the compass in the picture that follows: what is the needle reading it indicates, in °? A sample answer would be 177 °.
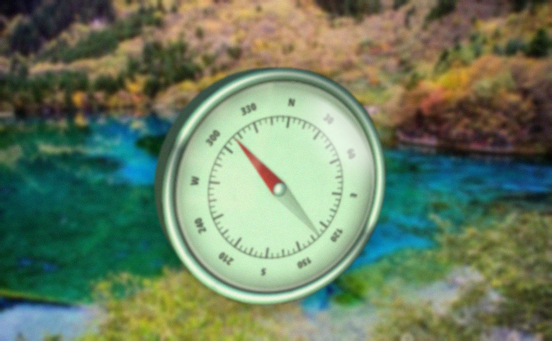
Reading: 310 °
